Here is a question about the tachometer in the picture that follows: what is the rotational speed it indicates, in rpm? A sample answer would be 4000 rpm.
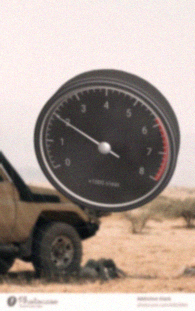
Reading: 2000 rpm
